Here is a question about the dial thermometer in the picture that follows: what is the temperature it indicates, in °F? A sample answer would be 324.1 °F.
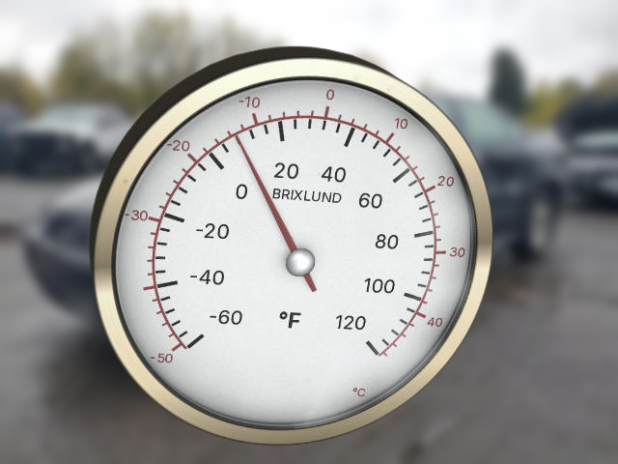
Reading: 8 °F
